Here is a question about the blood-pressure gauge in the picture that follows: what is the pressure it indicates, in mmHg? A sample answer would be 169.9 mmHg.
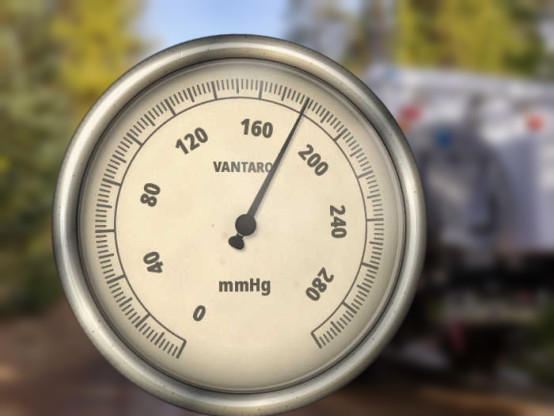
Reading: 180 mmHg
